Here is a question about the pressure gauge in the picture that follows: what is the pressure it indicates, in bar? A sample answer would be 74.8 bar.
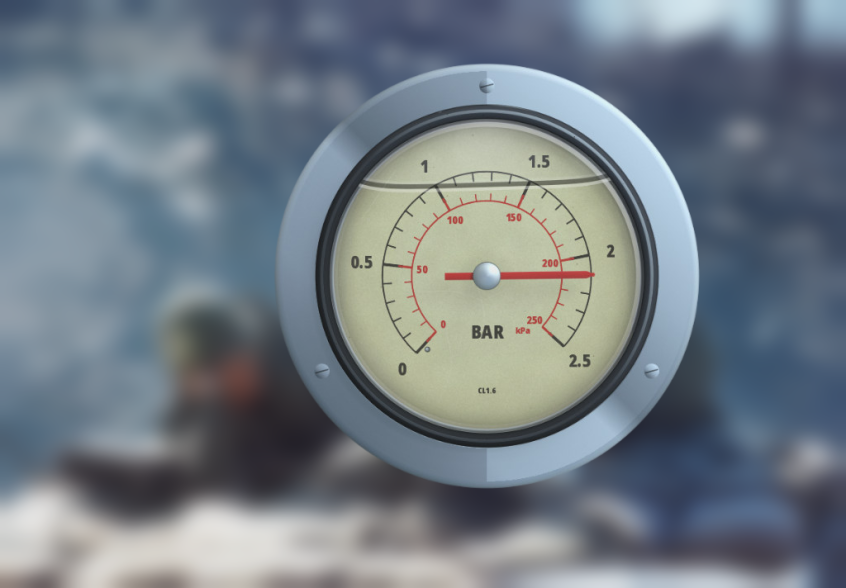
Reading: 2.1 bar
